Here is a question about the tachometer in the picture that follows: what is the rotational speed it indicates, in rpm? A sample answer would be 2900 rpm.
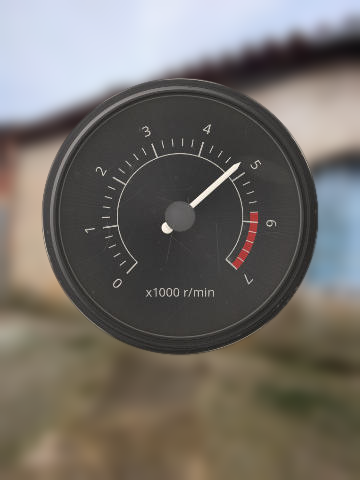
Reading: 4800 rpm
